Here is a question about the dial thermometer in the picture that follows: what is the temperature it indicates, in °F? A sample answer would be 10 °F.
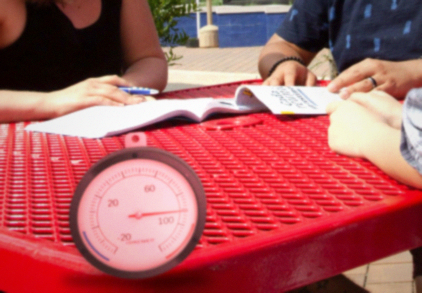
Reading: 90 °F
